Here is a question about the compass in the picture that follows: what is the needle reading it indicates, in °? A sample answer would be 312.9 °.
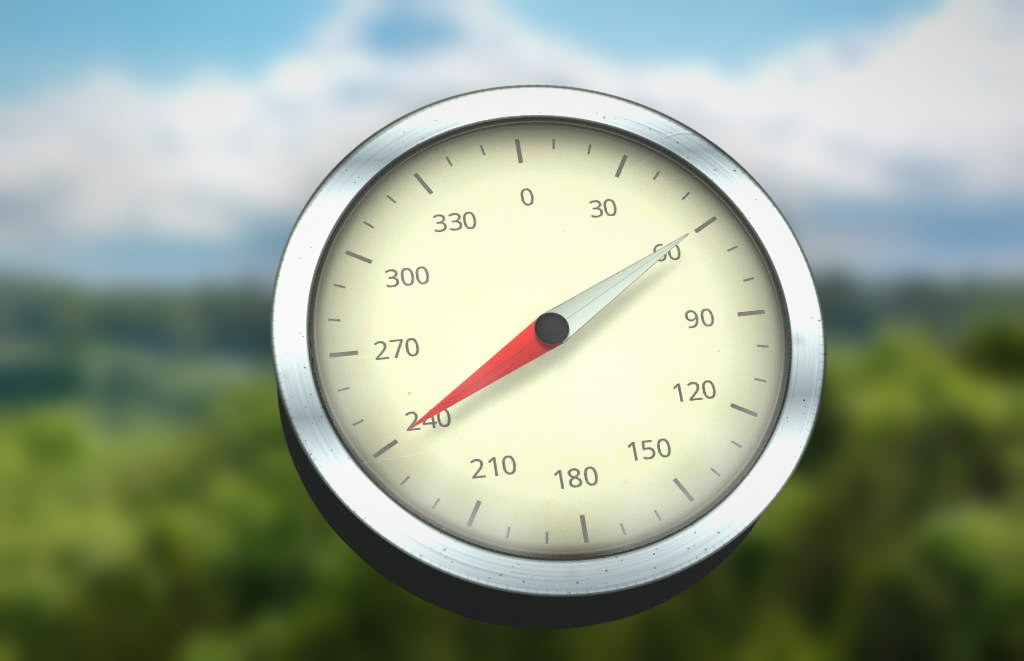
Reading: 240 °
